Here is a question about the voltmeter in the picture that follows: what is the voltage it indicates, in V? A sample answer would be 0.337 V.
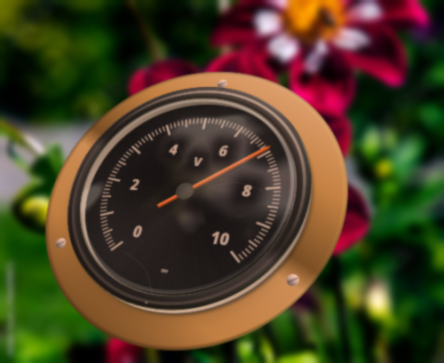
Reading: 7 V
